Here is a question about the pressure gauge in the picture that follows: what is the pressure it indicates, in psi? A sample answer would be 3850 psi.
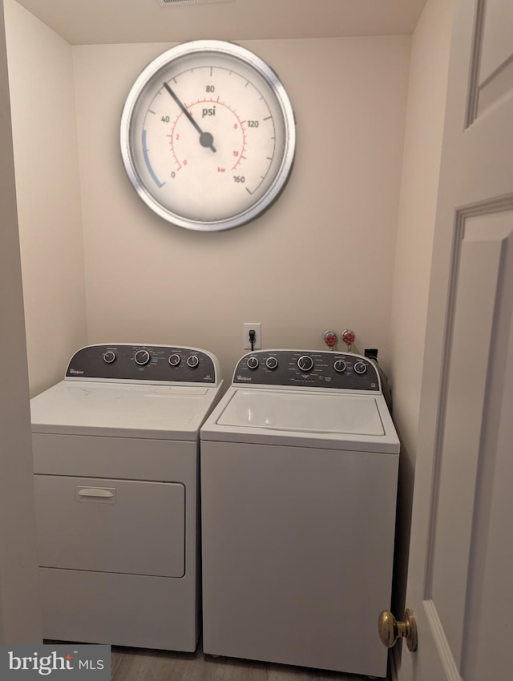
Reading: 55 psi
